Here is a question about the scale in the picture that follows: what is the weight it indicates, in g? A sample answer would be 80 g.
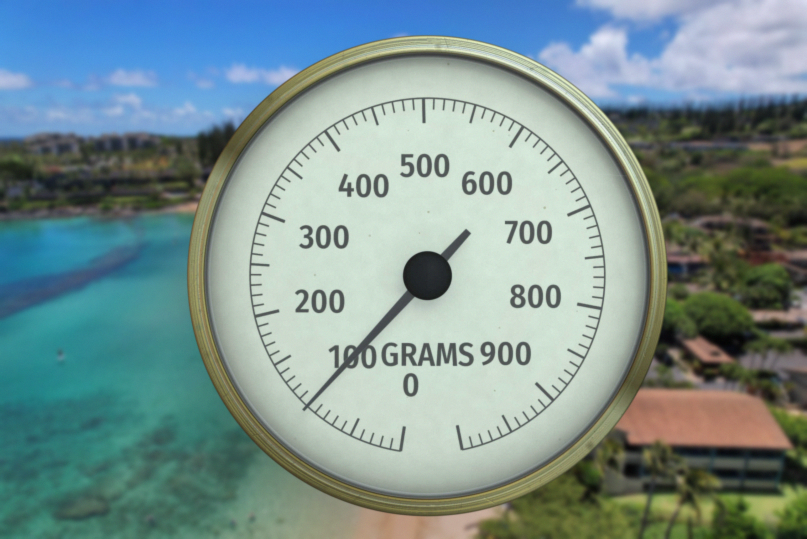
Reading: 100 g
